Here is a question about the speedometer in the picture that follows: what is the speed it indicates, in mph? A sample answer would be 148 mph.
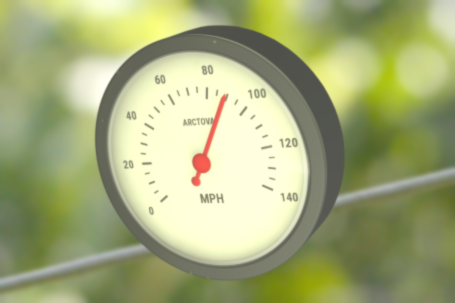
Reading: 90 mph
